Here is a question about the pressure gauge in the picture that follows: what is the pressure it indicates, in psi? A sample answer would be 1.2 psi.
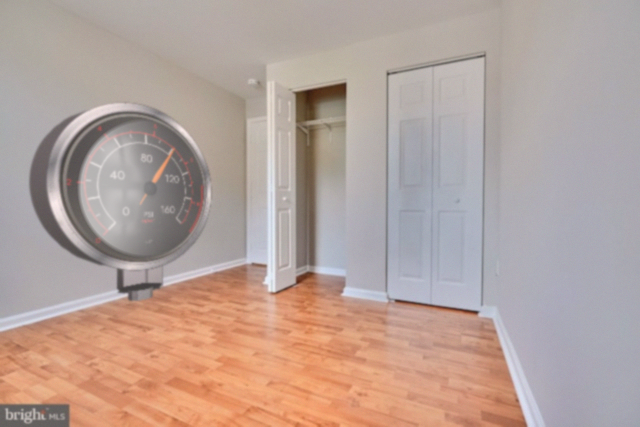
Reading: 100 psi
